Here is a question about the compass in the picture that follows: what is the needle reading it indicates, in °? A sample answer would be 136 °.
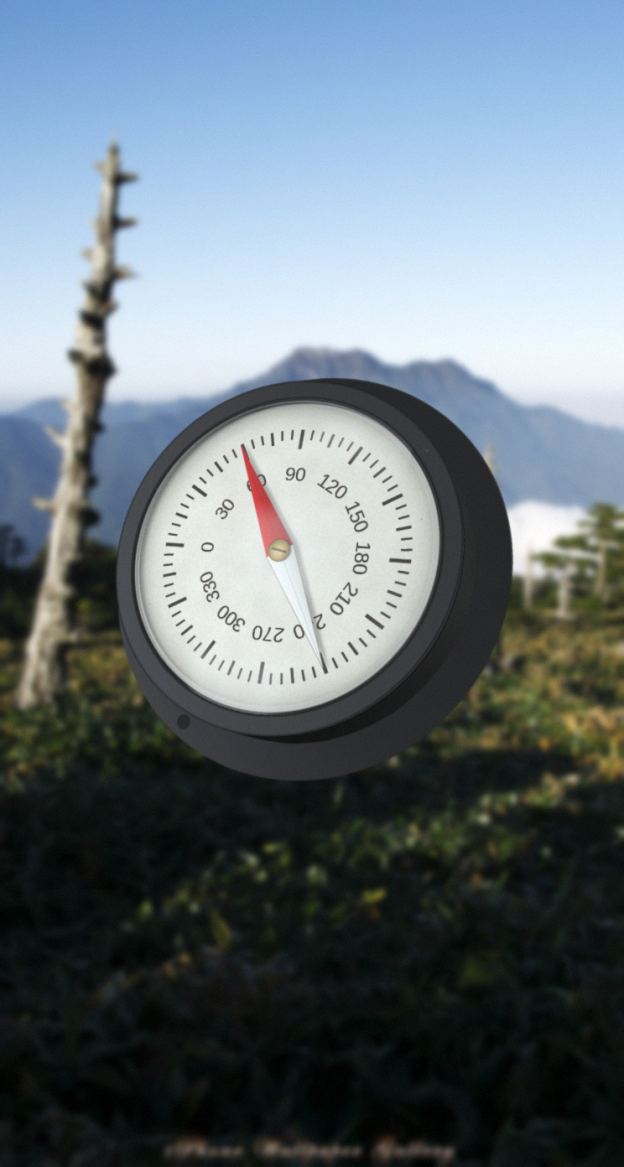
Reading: 60 °
